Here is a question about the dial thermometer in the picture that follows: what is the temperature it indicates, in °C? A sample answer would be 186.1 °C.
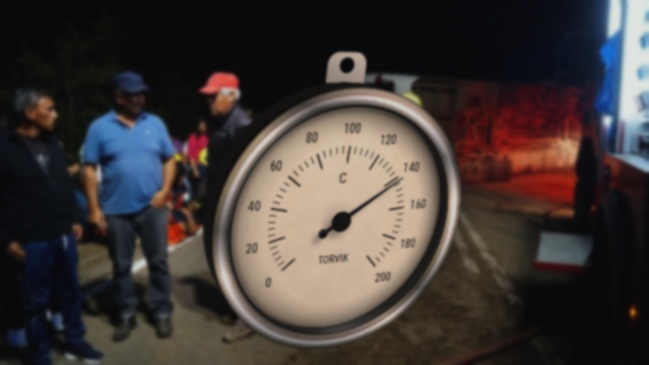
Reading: 140 °C
